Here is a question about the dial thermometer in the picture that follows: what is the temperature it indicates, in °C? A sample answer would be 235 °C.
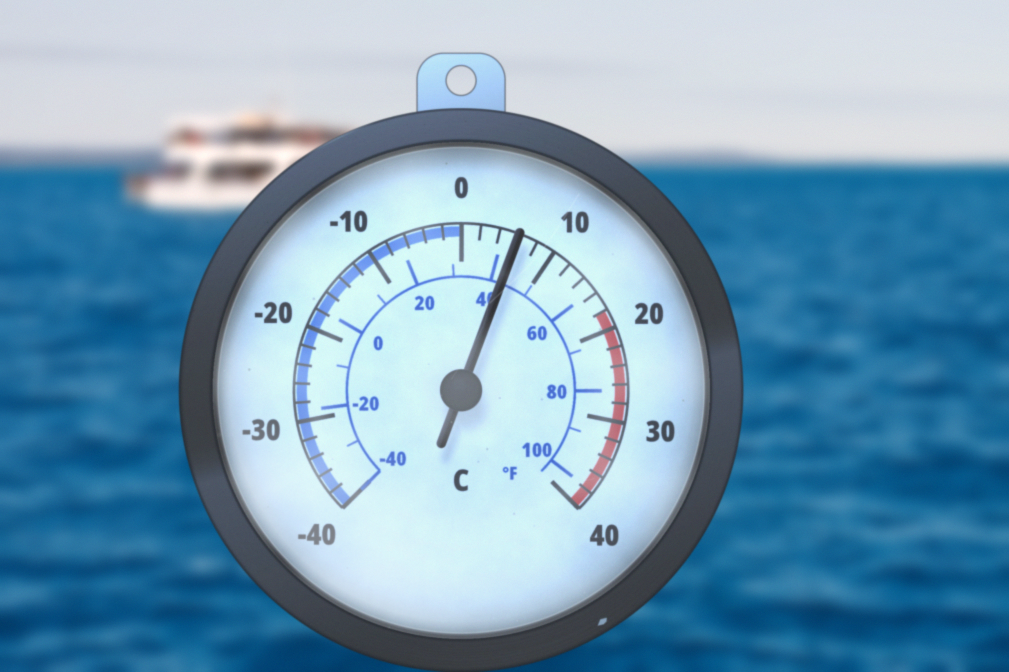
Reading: 6 °C
